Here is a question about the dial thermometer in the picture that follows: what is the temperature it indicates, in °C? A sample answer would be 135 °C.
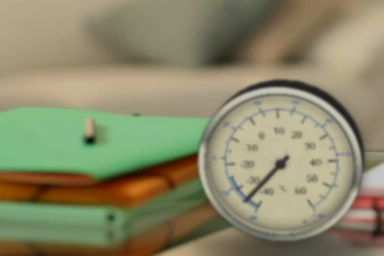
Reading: -35 °C
